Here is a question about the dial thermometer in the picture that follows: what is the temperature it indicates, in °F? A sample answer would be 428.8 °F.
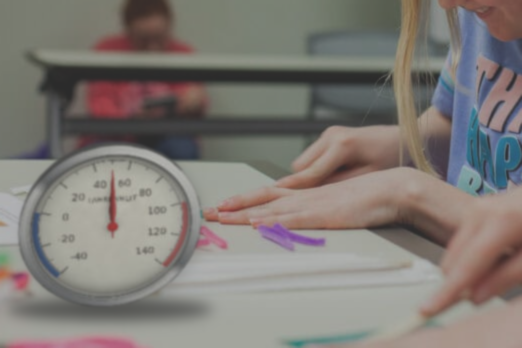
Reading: 50 °F
